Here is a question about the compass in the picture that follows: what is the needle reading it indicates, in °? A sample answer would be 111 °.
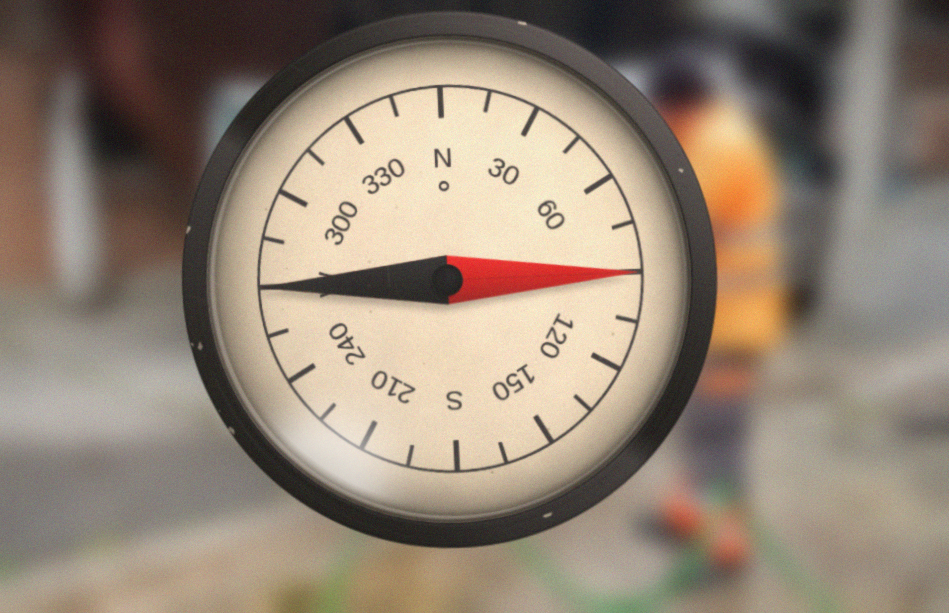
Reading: 90 °
